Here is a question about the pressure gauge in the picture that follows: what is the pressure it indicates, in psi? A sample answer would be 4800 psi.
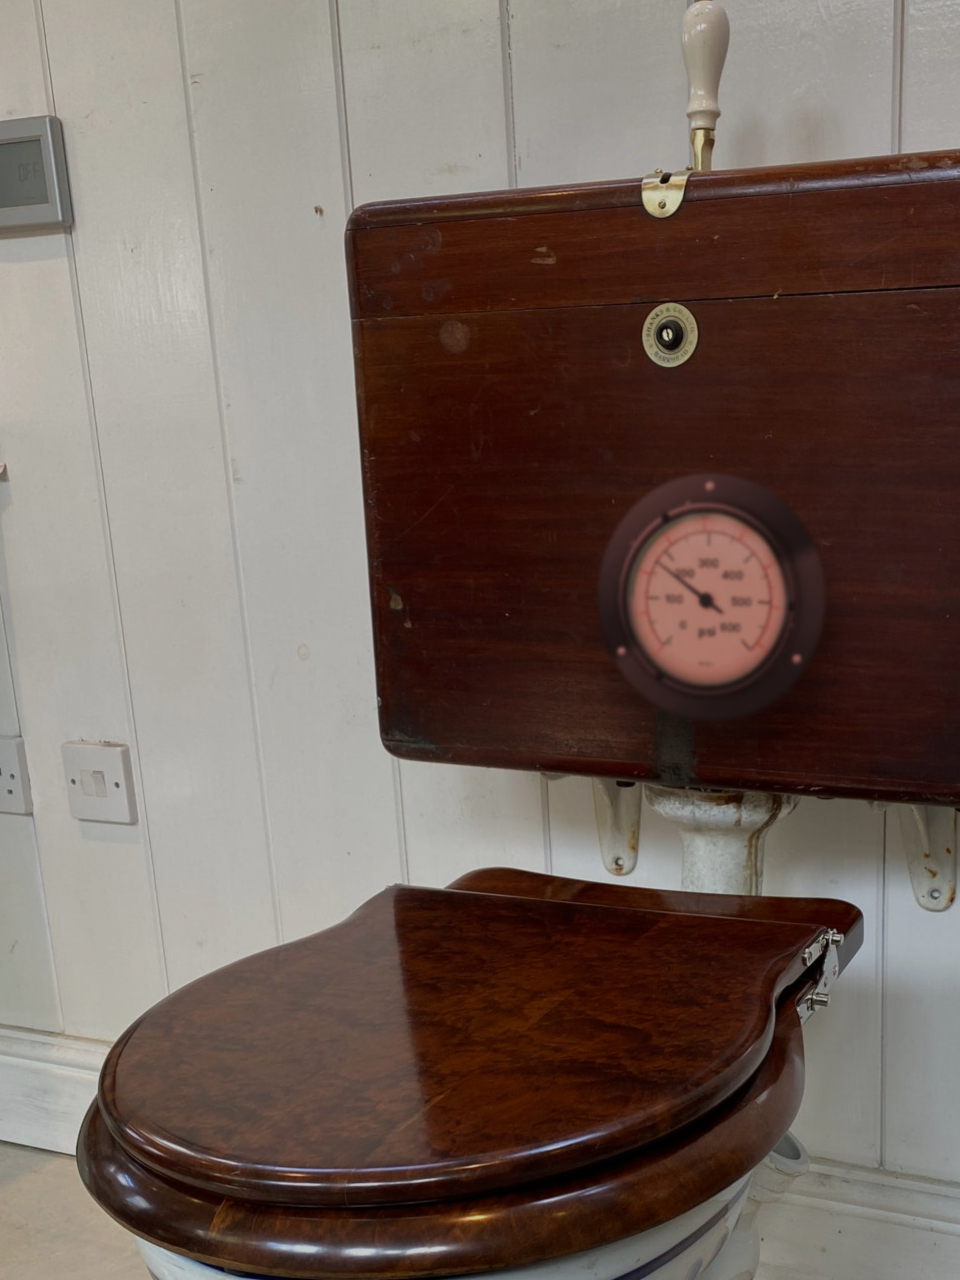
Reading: 175 psi
